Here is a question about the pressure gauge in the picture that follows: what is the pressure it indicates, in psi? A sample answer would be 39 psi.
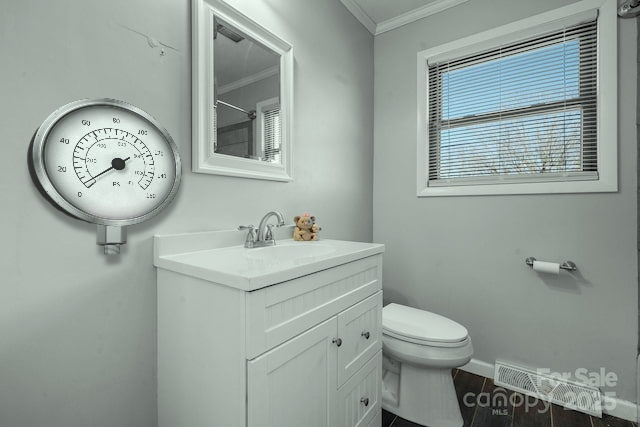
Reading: 5 psi
